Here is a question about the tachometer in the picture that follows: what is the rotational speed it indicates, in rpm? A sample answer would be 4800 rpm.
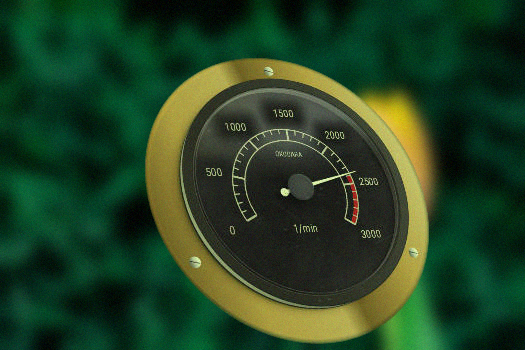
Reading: 2400 rpm
